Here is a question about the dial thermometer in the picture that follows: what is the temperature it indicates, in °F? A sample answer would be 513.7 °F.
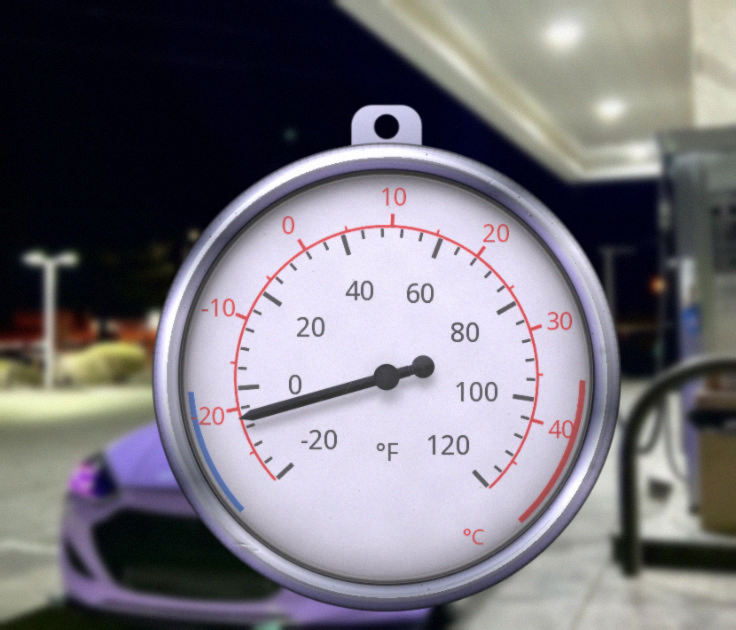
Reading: -6 °F
